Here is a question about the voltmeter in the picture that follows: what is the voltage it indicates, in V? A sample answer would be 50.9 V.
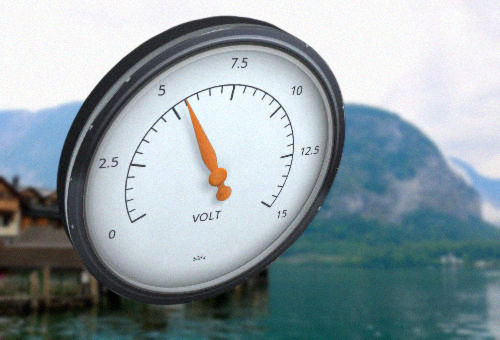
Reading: 5.5 V
